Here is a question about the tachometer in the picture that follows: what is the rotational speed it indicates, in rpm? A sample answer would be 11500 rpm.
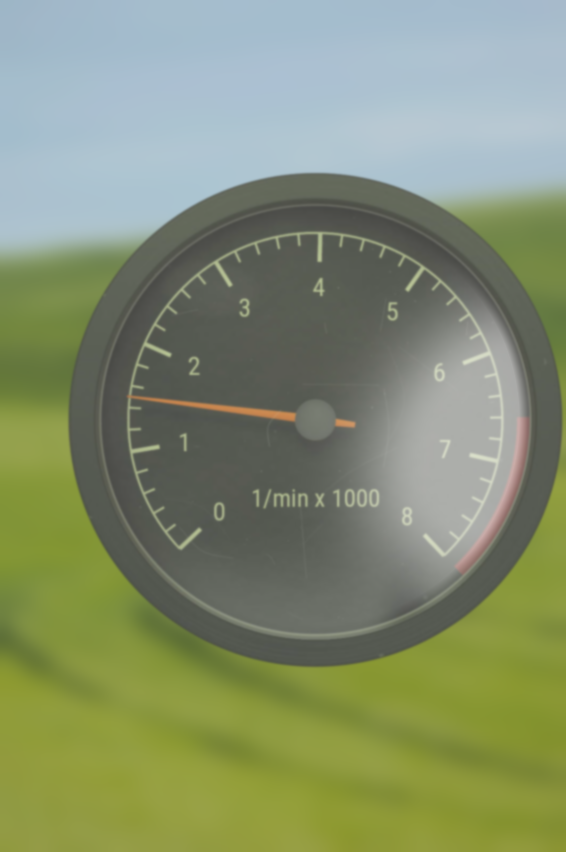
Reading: 1500 rpm
